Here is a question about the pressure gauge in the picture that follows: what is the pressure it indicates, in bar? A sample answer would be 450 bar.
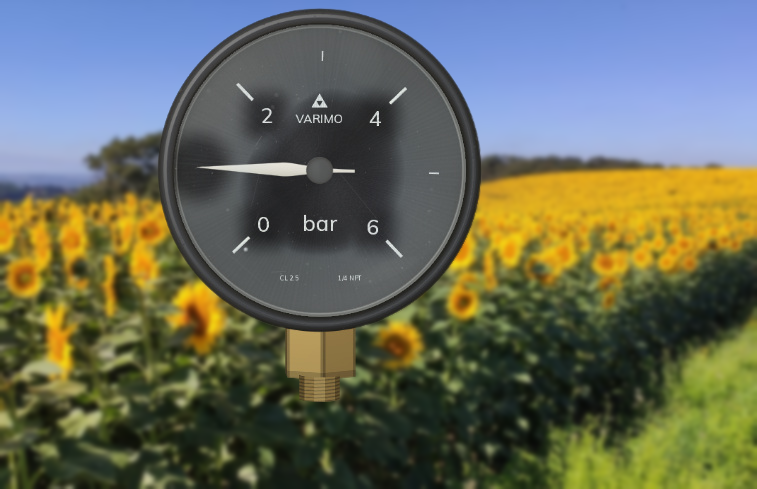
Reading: 1 bar
